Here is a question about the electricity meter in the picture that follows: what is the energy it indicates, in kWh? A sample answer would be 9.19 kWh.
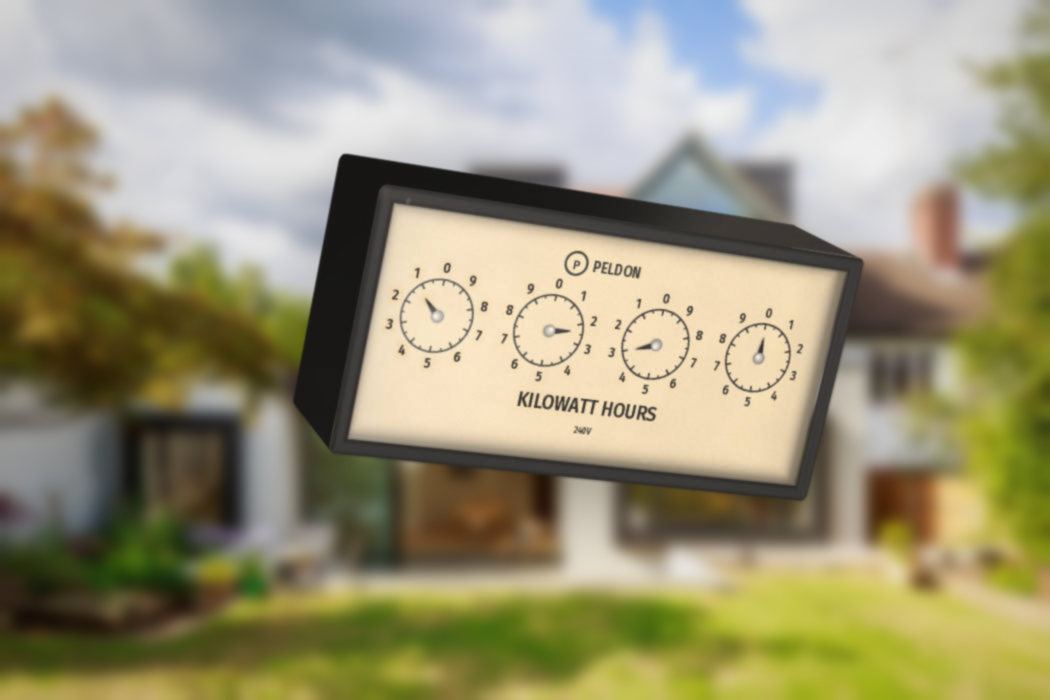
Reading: 1230 kWh
